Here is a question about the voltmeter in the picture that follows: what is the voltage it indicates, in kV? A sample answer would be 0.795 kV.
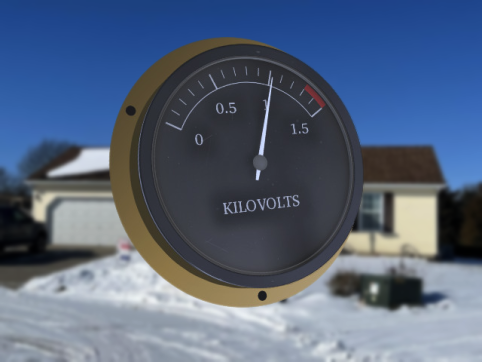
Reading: 1 kV
